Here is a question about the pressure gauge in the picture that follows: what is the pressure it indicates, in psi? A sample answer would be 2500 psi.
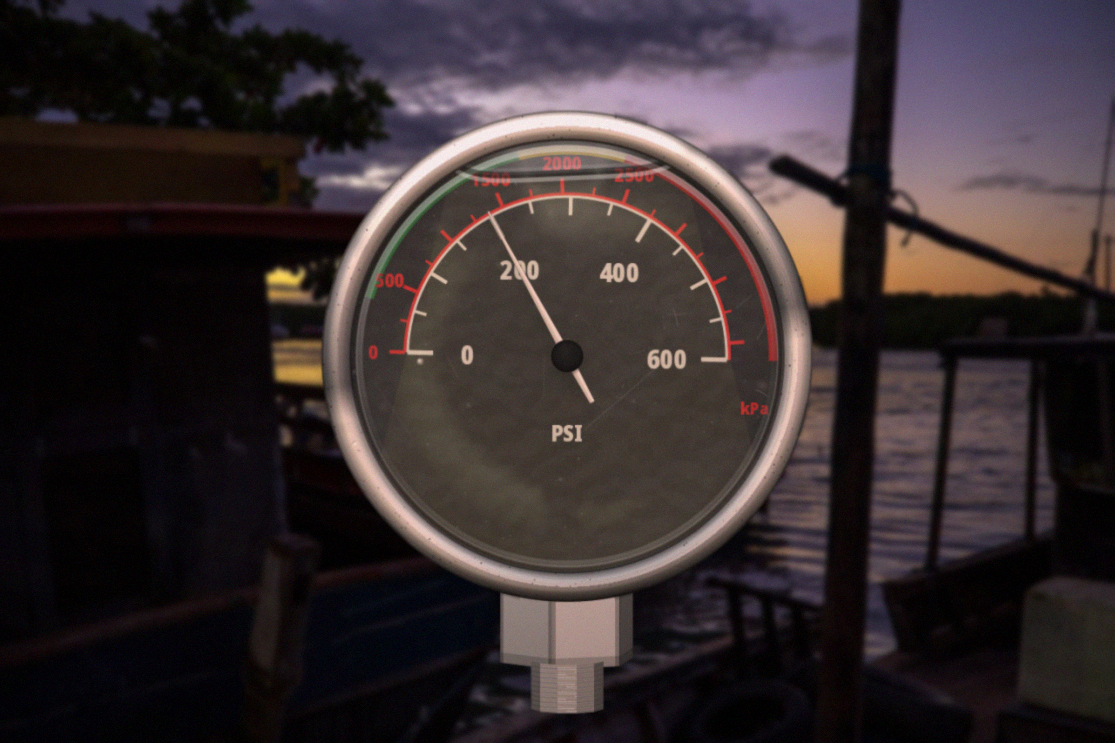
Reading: 200 psi
